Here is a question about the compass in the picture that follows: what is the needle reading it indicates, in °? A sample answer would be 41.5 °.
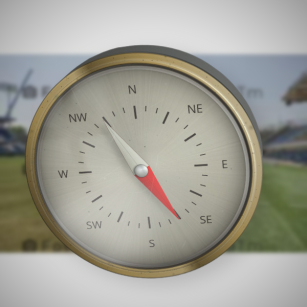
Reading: 150 °
